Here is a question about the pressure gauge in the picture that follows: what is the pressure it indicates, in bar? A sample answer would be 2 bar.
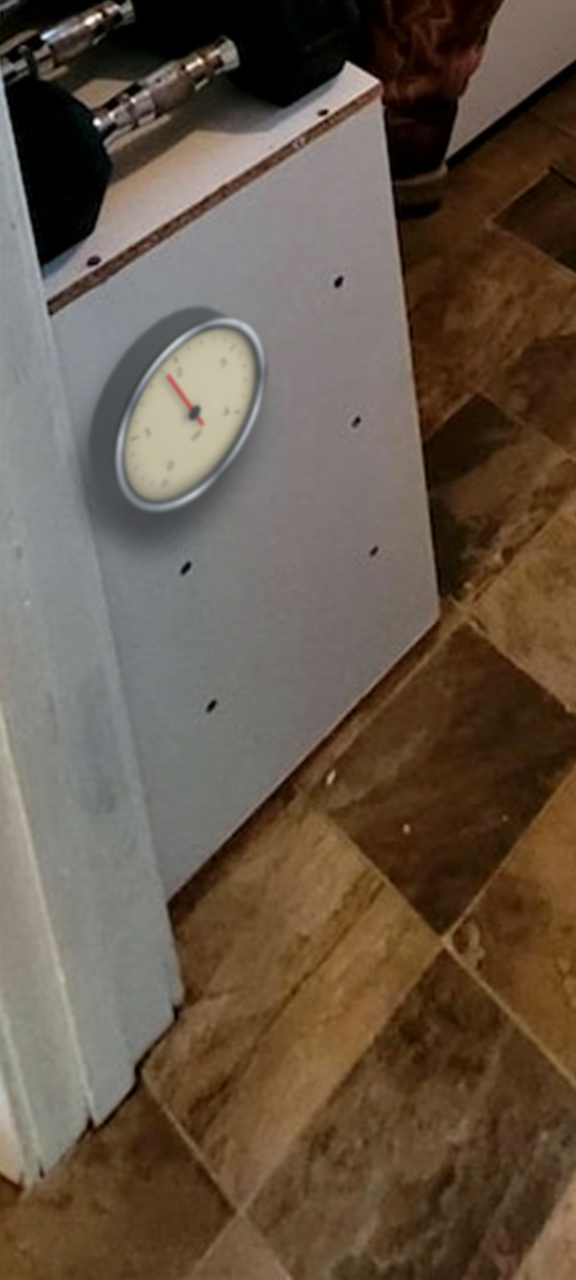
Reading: 1.8 bar
